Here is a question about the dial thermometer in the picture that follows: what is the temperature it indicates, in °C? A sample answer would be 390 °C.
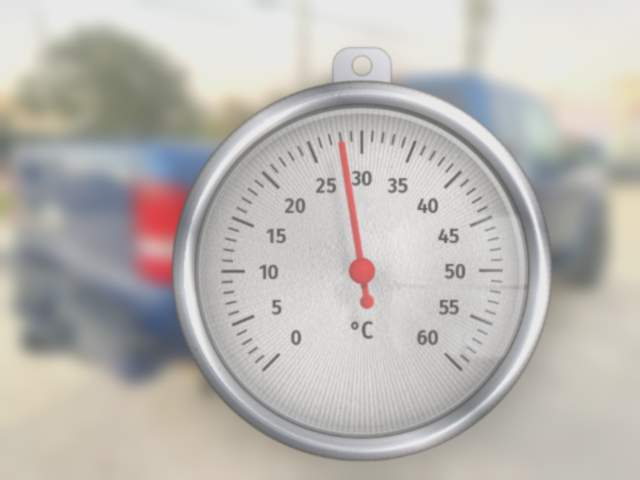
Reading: 28 °C
